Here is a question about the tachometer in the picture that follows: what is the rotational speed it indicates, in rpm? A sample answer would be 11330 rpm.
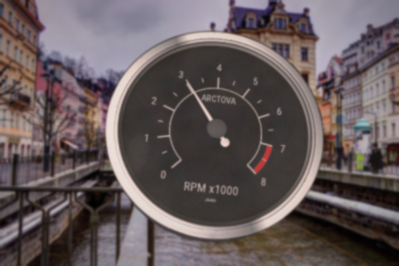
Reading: 3000 rpm
